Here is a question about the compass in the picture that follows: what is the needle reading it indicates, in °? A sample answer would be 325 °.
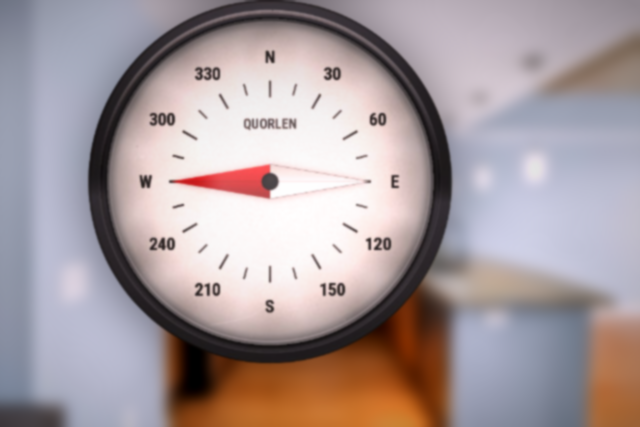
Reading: 270 °
